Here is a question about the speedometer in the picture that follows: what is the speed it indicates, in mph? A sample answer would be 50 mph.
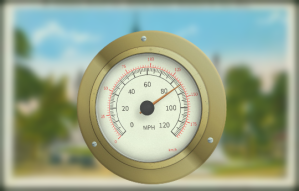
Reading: 85 mph
